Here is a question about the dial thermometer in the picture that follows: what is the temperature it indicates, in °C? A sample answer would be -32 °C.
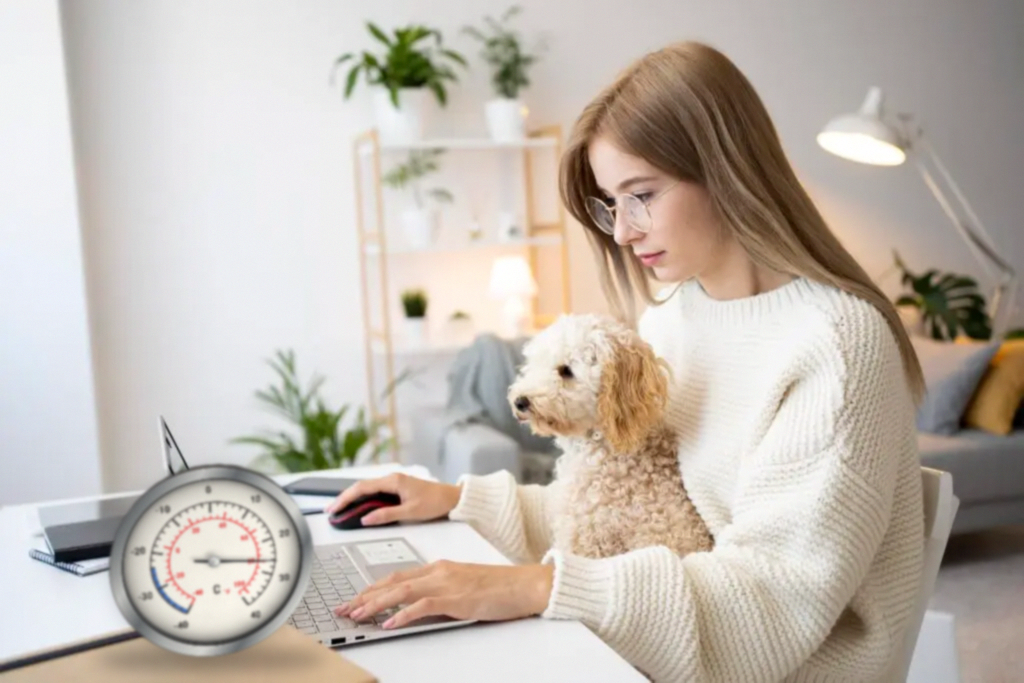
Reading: 26 °C
